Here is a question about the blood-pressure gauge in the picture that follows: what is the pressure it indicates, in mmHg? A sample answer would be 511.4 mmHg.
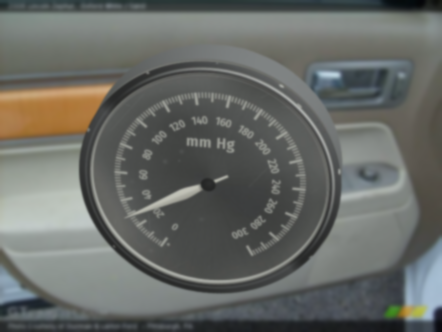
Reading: 30 mmHg
